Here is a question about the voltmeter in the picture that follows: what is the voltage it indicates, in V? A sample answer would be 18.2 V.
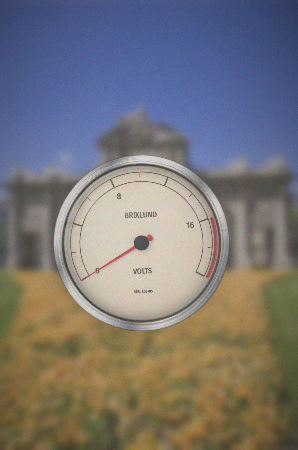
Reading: 0 V
